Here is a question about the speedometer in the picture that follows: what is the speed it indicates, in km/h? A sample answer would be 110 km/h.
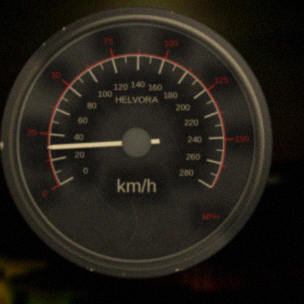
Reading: 30 km/h
